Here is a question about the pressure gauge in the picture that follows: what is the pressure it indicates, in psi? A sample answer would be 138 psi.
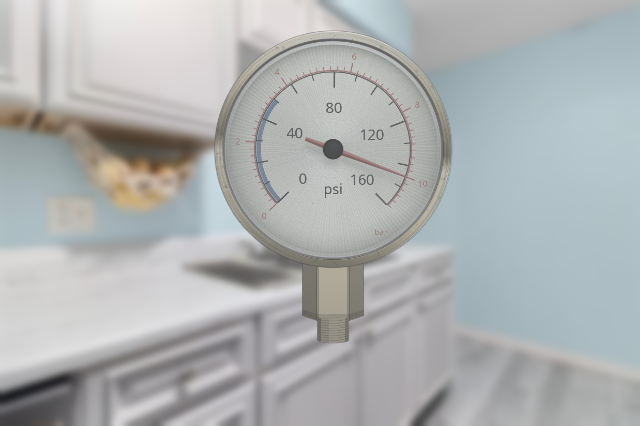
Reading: 145 psi
